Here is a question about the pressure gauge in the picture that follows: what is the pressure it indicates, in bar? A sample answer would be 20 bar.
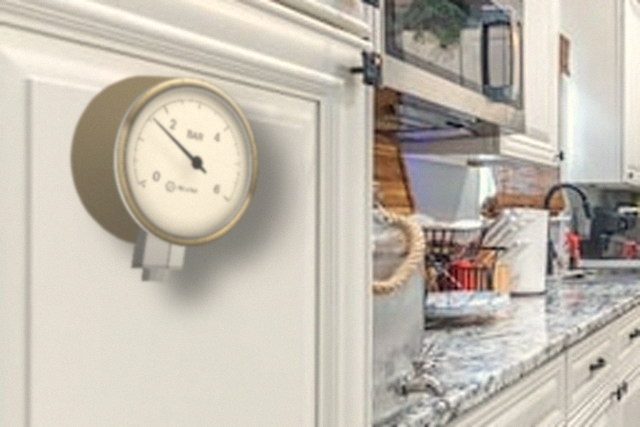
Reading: 1.5 bar
